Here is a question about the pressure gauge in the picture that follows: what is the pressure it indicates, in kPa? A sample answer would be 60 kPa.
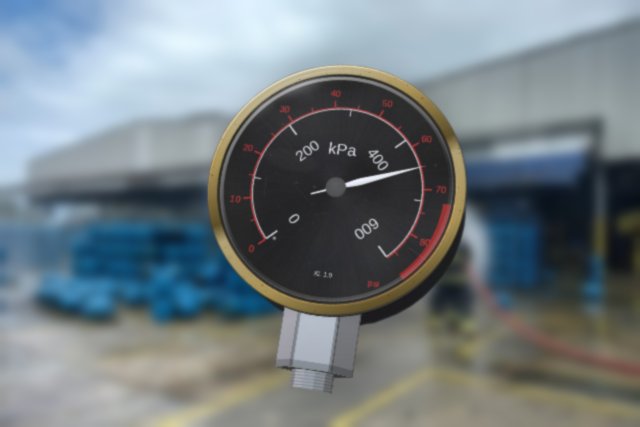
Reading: 450 kPa
